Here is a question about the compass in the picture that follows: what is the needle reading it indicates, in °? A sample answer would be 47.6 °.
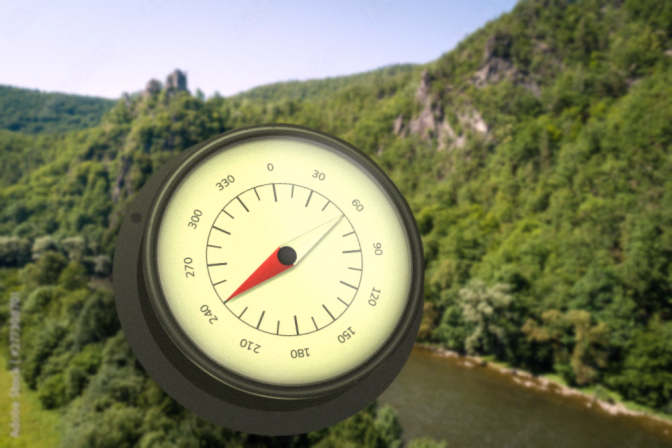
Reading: 240 °
